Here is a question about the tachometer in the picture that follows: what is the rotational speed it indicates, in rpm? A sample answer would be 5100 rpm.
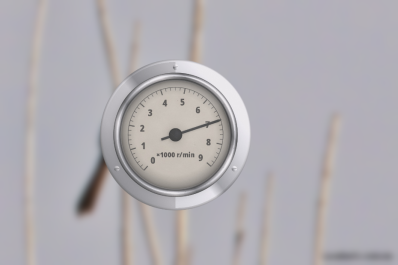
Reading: 7000 rpm
